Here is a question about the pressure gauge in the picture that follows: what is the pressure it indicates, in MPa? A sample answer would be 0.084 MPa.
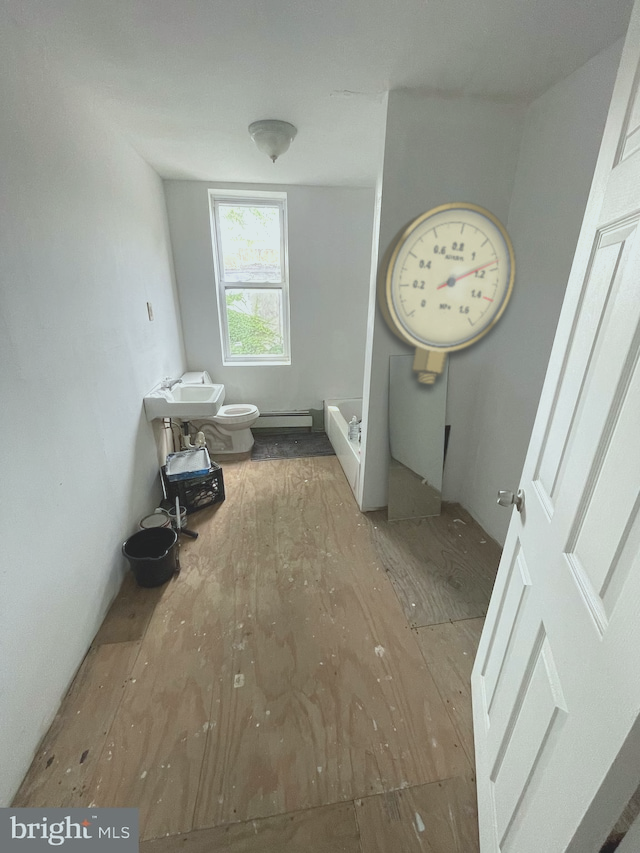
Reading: 1.15 MPa
